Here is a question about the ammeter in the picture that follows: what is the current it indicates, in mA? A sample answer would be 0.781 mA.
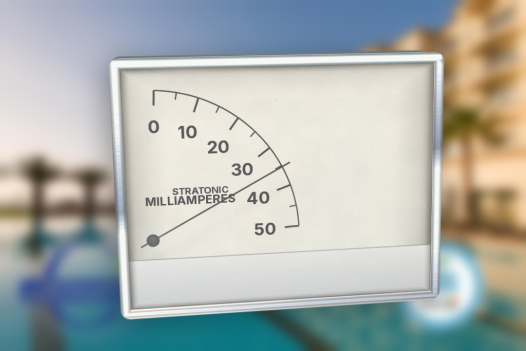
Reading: 35 mA
